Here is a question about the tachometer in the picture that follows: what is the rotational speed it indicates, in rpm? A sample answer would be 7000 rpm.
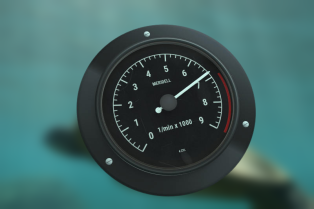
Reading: 6800 rpm
